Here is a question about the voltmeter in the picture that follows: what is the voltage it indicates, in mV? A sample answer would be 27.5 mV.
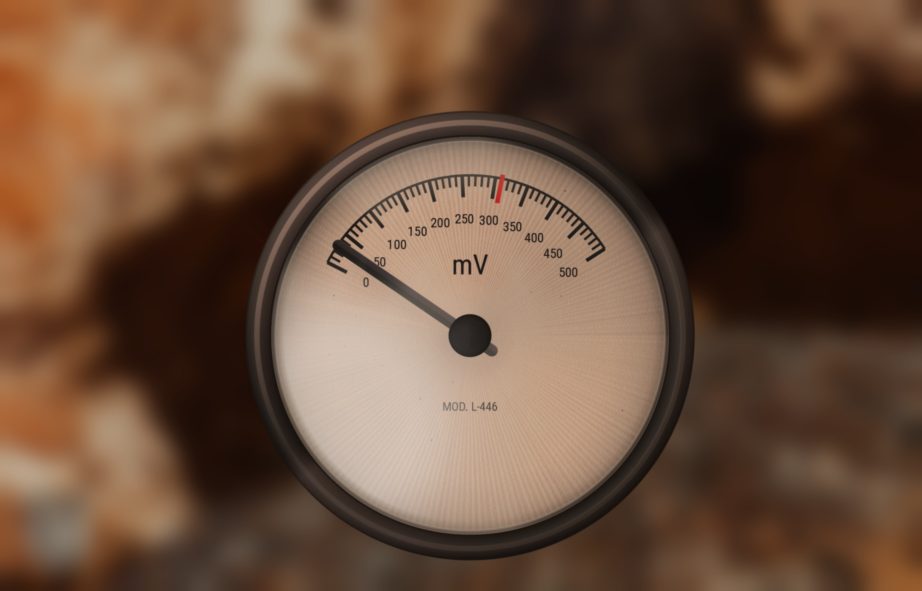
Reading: 30 mV
